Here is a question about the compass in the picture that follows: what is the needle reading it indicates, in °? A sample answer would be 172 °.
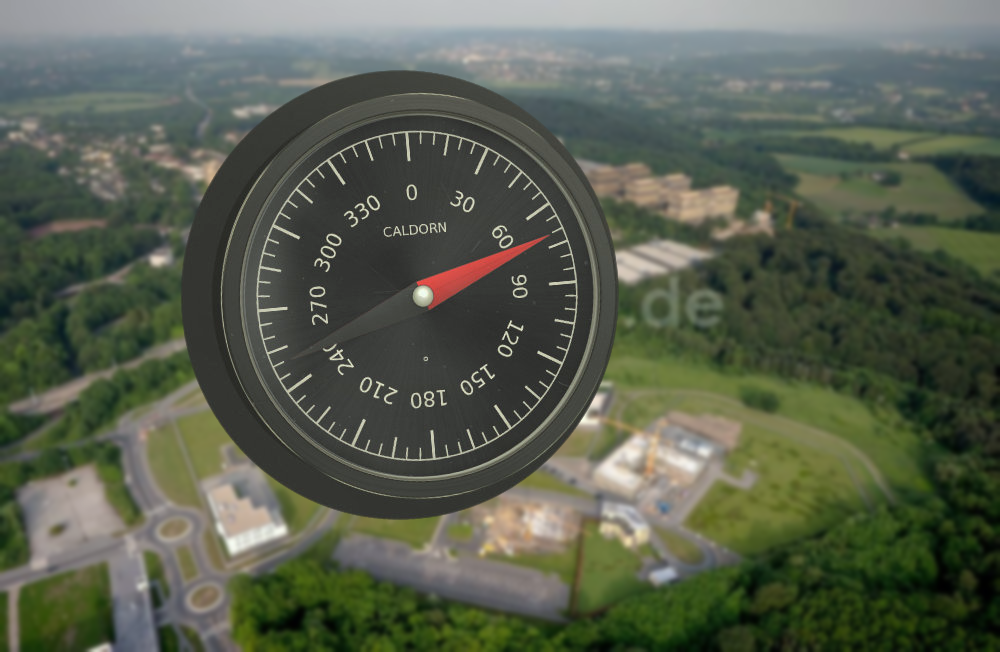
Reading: 70 °
